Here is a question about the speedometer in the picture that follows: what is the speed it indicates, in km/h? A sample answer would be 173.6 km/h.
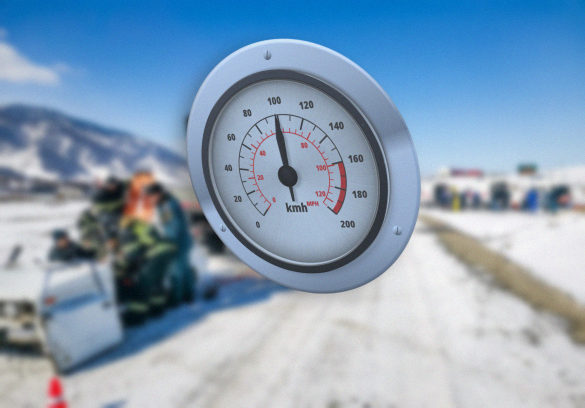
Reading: 100 km/h
